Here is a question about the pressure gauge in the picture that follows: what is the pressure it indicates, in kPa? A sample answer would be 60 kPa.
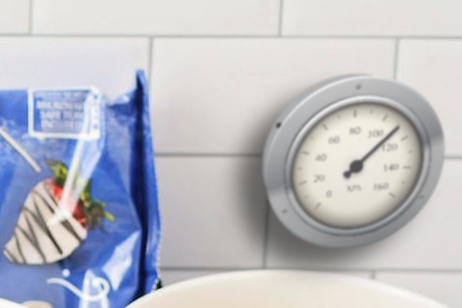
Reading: 110 kPa
